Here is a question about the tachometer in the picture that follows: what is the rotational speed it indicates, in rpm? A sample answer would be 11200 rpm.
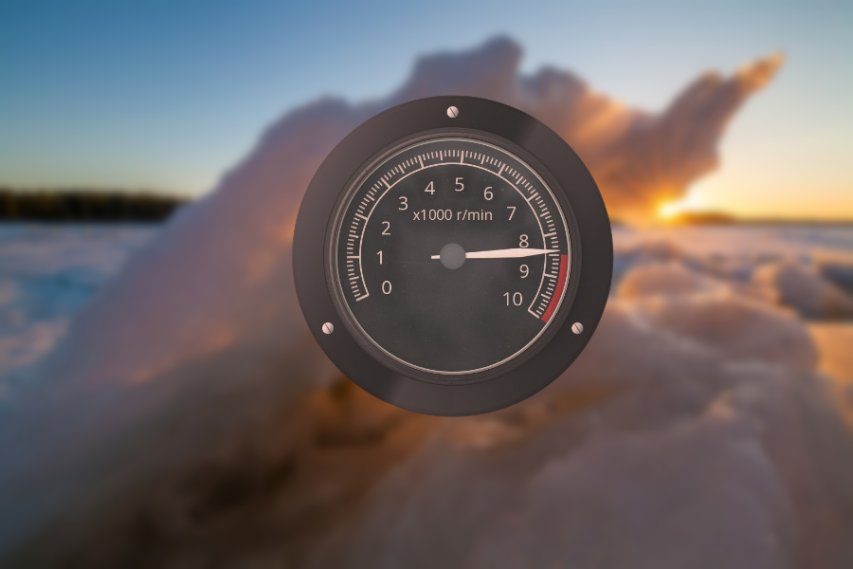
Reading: 8400 rpm
